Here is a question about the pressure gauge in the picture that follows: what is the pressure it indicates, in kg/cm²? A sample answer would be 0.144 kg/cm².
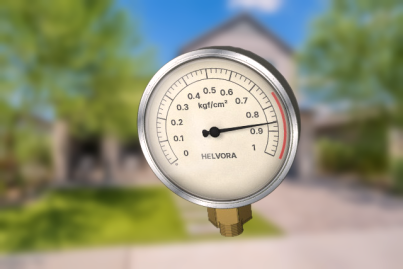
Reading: 0.86 kg/cm²
